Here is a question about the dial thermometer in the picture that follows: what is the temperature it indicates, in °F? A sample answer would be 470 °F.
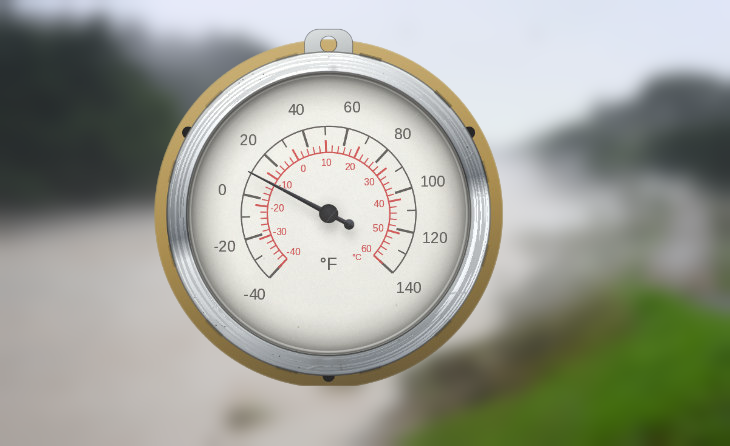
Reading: 10 °F
